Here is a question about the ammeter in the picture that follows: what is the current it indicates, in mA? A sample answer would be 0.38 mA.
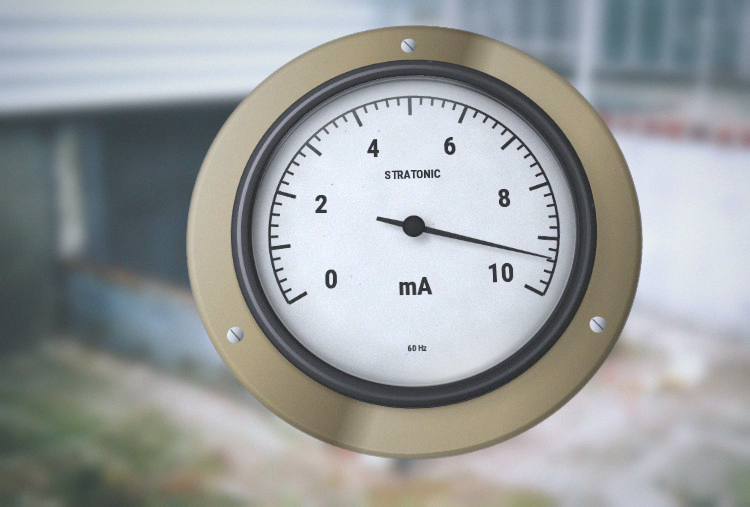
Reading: 9.4 mA
